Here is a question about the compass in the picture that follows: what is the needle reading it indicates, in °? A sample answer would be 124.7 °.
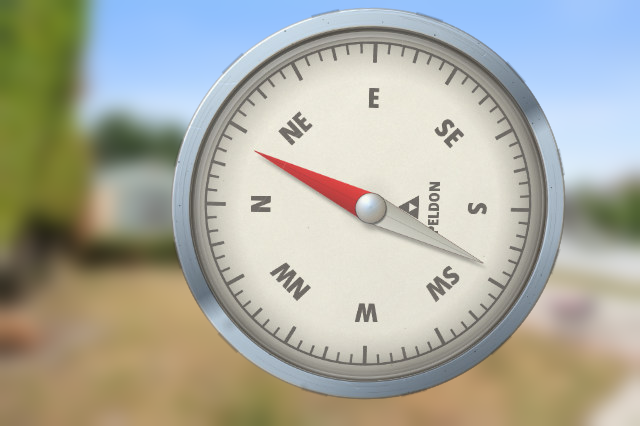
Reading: 25 °
